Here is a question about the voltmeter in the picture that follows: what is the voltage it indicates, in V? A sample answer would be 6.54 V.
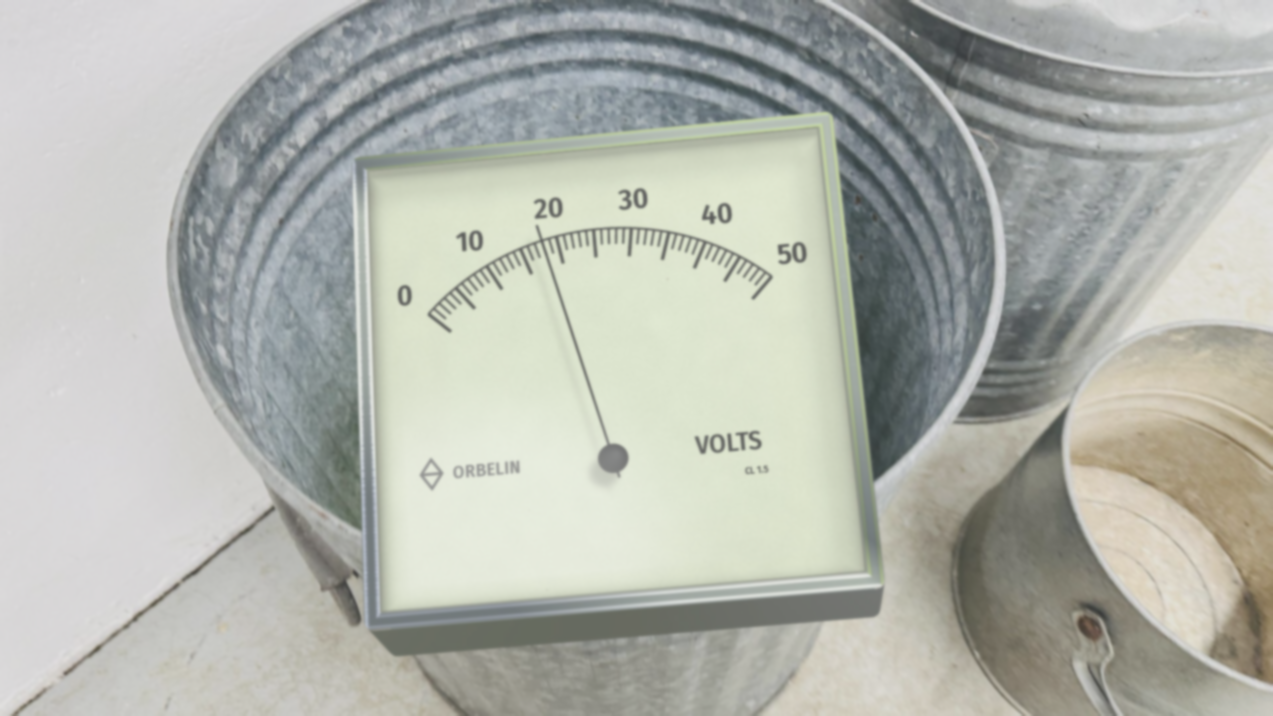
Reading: 18 V
